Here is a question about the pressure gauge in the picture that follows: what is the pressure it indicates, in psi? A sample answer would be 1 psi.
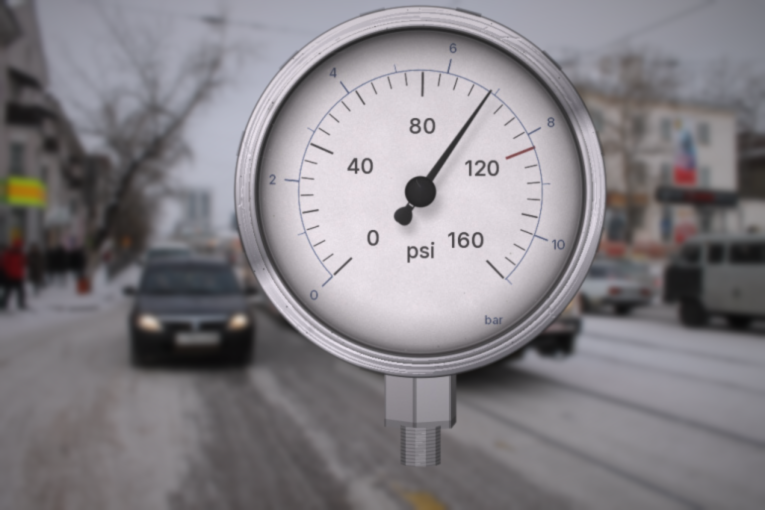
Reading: 100 psi
